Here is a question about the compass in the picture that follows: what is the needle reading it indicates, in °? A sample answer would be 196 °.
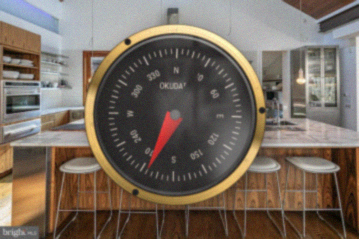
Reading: 205 °
